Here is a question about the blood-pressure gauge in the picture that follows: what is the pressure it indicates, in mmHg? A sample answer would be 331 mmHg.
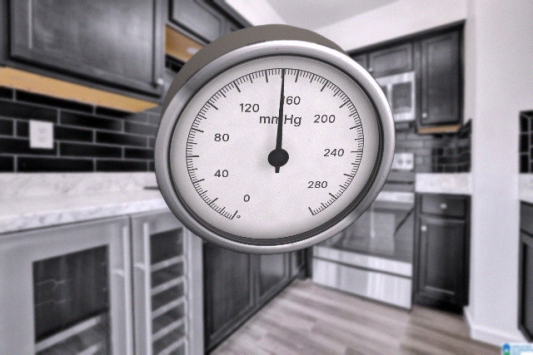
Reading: 150 mmHg
